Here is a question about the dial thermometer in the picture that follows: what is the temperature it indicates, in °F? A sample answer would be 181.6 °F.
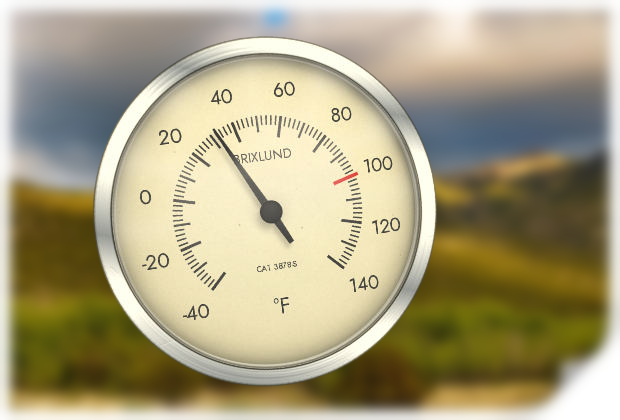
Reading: 32 °F
